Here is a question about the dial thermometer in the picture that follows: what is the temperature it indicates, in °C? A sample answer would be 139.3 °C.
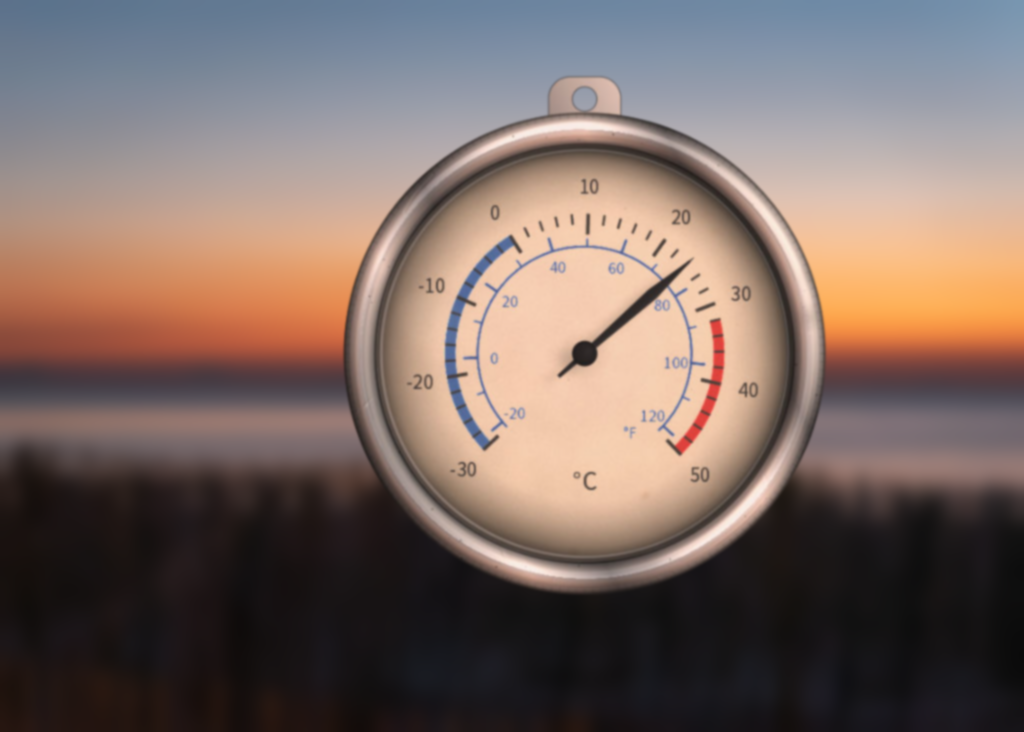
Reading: 24 °C
